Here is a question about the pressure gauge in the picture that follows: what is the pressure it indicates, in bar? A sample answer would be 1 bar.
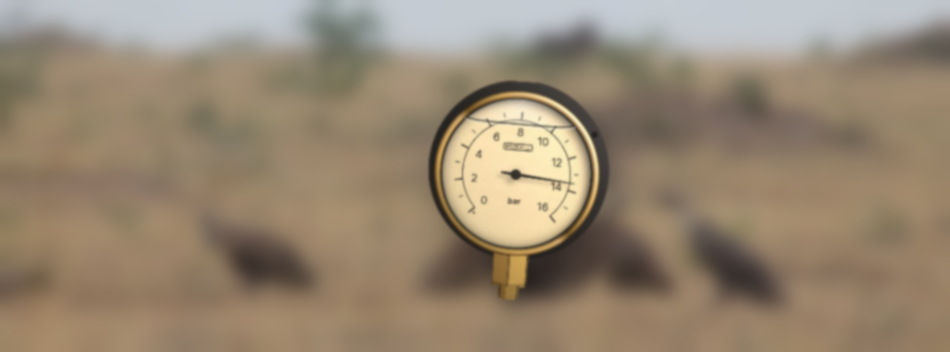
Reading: 13.5 bar
